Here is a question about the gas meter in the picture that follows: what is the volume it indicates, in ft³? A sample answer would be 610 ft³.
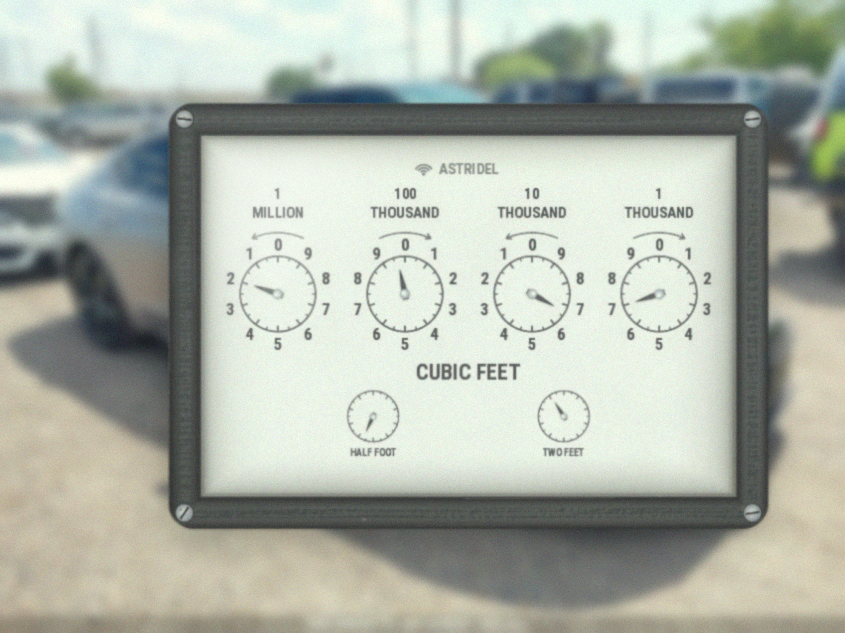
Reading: 196700 ft³
